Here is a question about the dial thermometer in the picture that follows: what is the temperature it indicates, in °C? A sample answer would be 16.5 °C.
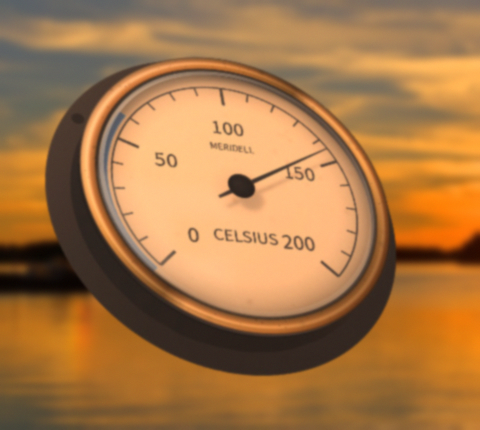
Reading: 145 °C
